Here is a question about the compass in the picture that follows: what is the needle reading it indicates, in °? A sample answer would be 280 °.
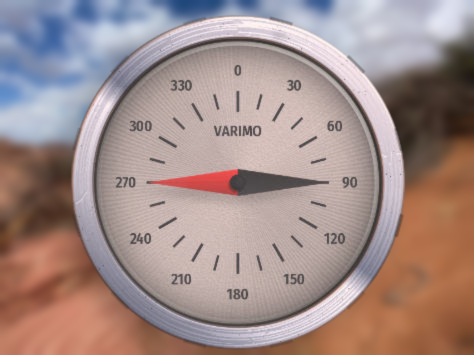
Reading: 270 °
